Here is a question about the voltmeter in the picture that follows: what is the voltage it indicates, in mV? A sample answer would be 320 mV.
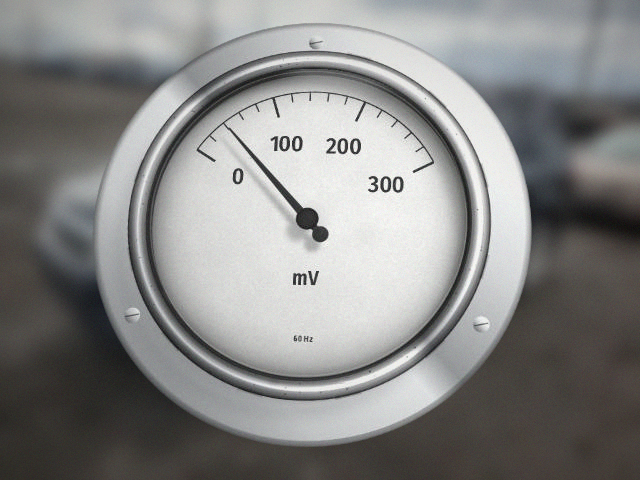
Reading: 40 mV
